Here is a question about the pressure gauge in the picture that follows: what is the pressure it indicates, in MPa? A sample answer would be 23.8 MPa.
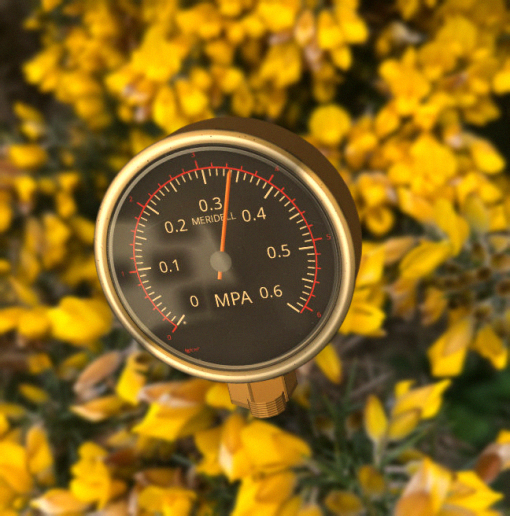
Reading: 0.34 MPa
